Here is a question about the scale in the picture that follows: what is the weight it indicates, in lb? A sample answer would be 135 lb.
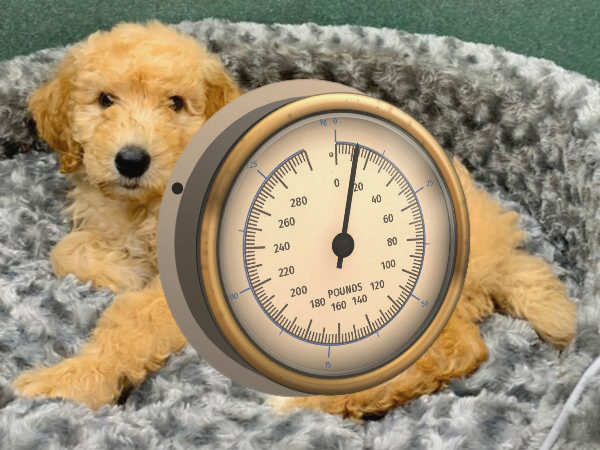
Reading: 10 lb
